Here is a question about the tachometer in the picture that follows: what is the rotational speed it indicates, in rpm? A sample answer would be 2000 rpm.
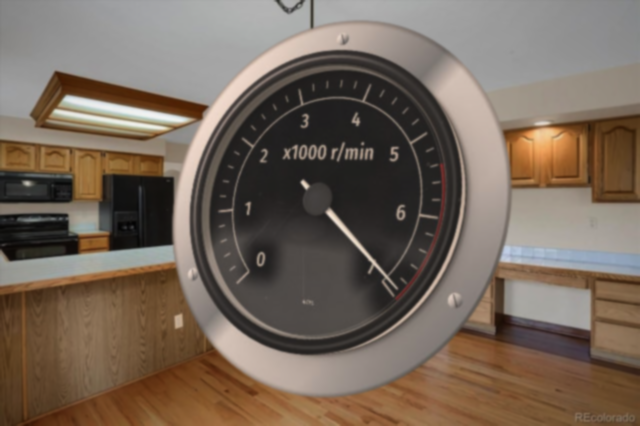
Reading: 6900 rpm
